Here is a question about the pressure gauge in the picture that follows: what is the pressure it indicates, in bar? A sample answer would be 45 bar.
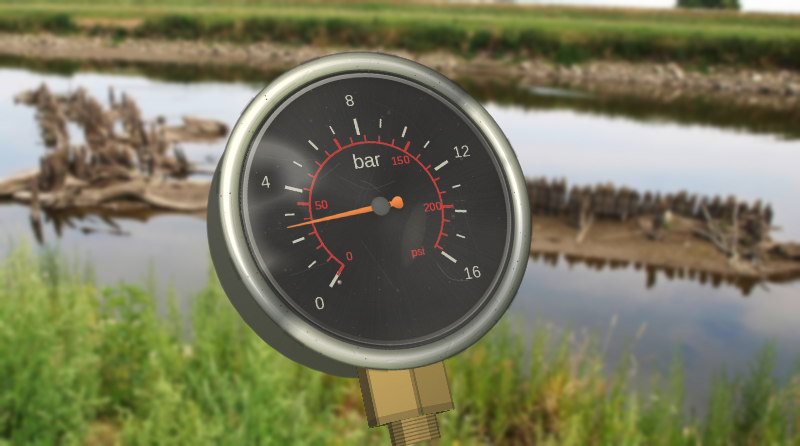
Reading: 2.5 bar
